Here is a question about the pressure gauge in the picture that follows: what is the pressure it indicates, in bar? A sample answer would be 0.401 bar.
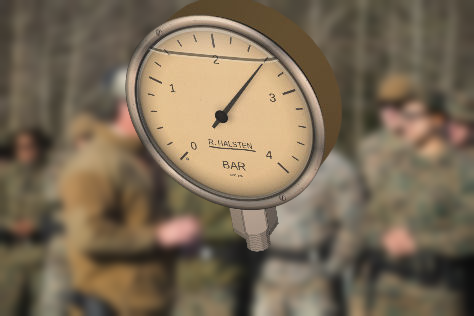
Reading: 2.6 bar
